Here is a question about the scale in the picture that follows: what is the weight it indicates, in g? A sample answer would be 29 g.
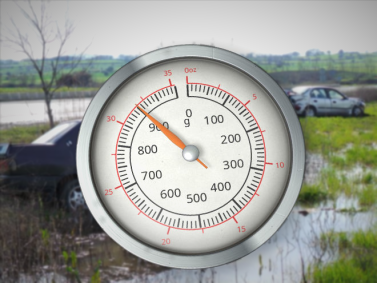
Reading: 900 g
